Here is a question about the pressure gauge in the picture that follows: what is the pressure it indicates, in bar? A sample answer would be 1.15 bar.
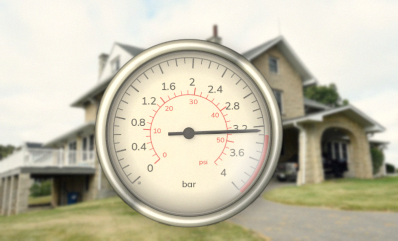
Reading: 3.25 bar
